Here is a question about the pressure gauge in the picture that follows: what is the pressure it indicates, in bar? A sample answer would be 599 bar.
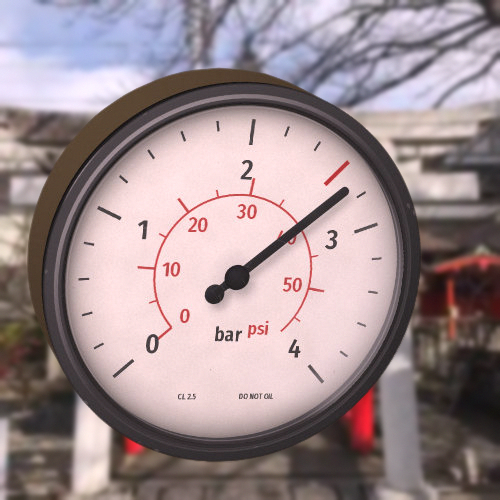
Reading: 2.7 bar
